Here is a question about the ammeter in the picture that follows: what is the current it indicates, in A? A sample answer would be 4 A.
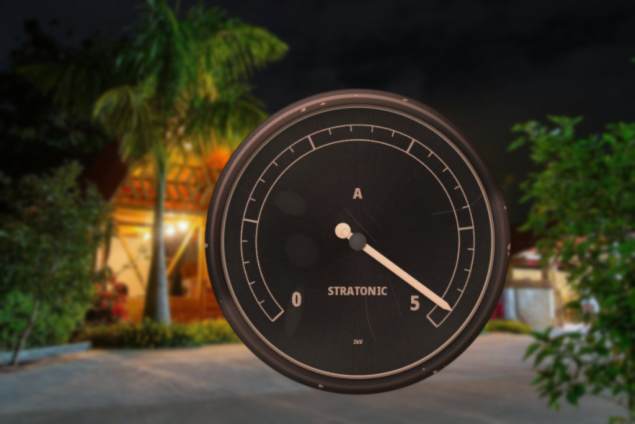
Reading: 4.8 A
